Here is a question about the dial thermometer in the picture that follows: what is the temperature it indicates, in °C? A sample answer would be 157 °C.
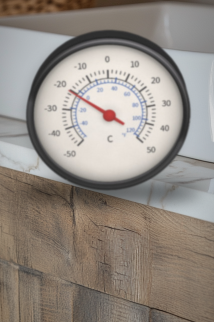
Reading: -20 °C
